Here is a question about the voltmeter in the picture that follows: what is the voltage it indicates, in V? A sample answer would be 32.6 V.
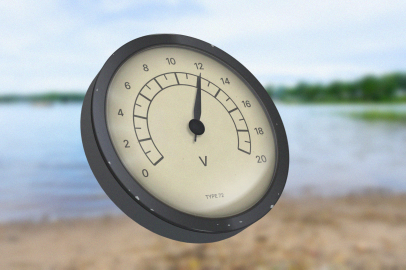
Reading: 12 V
